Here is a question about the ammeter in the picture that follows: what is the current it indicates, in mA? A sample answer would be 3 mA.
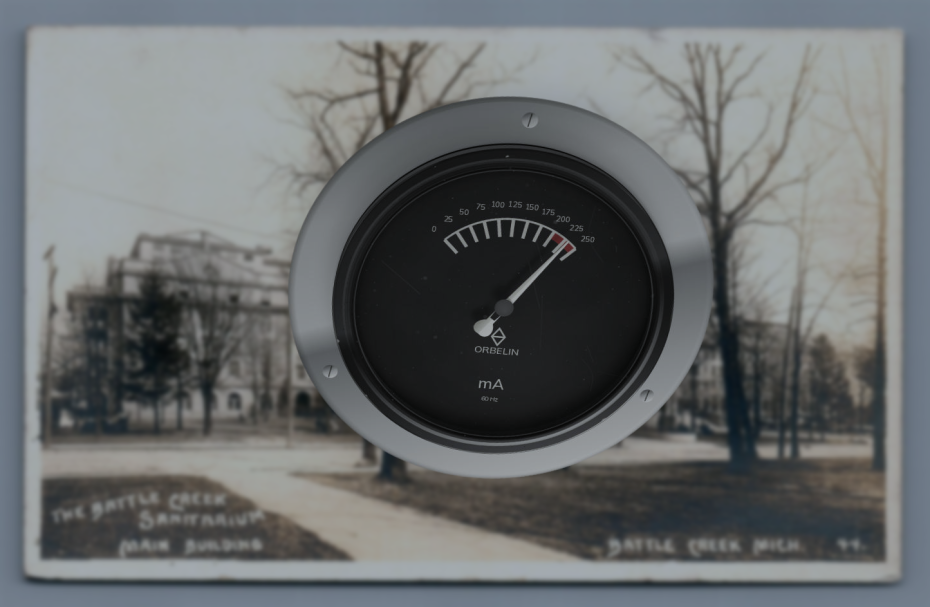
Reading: 225 mA
